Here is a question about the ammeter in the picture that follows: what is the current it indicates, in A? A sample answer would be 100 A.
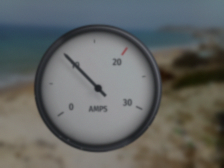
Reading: 10 A
